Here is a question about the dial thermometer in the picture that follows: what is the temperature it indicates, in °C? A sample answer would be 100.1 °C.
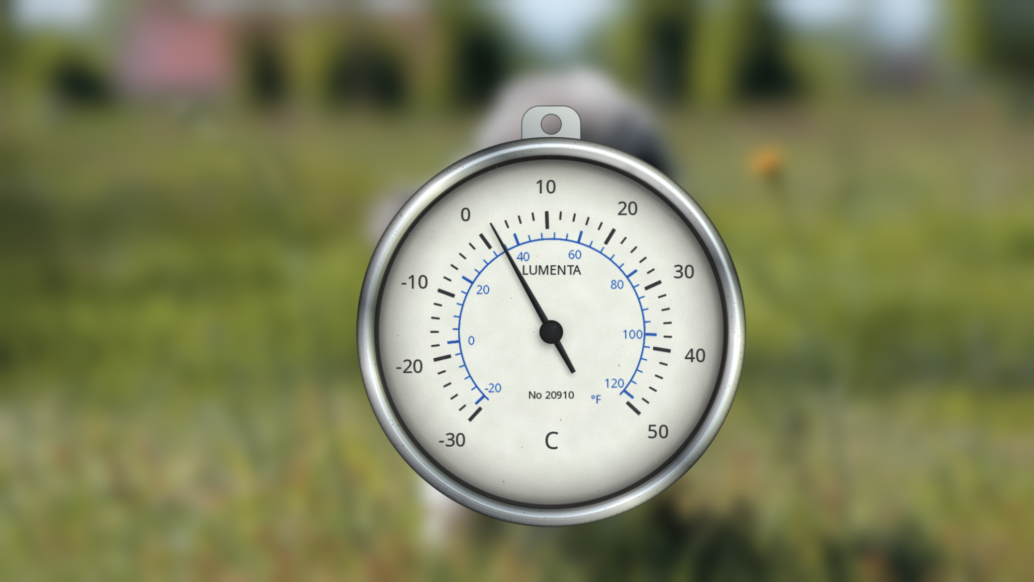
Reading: 2 °C
